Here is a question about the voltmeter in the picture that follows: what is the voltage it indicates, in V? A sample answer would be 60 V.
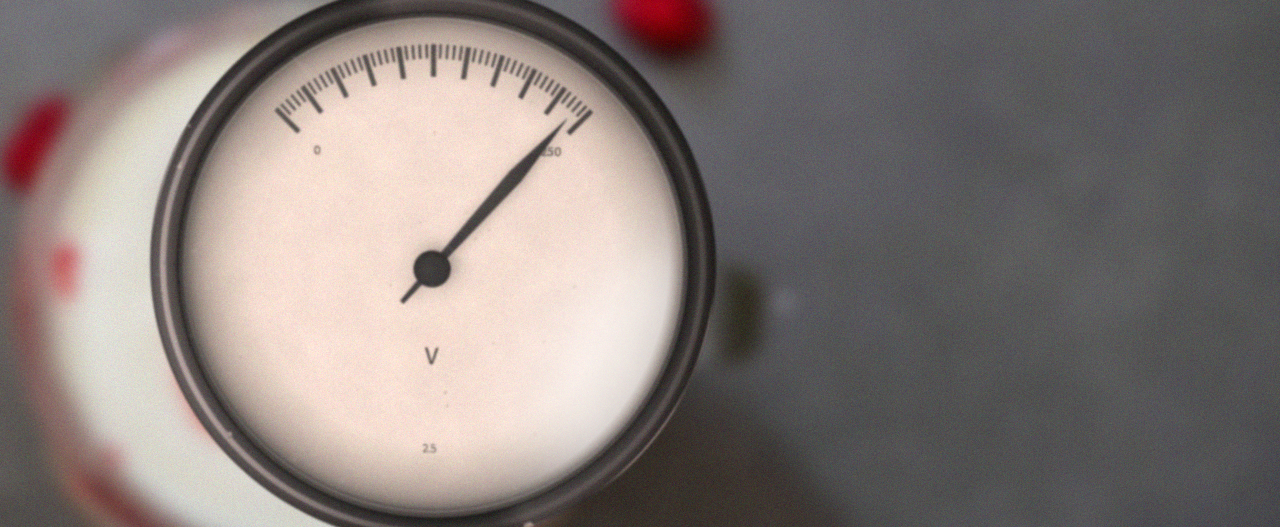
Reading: 240 V
